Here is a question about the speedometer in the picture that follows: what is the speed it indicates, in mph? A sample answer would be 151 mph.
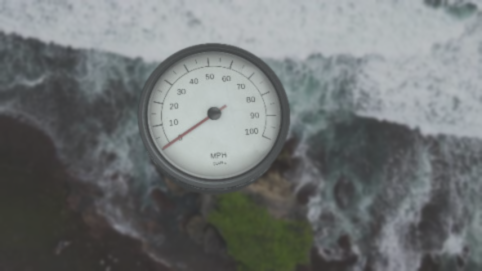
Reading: 0 mph
